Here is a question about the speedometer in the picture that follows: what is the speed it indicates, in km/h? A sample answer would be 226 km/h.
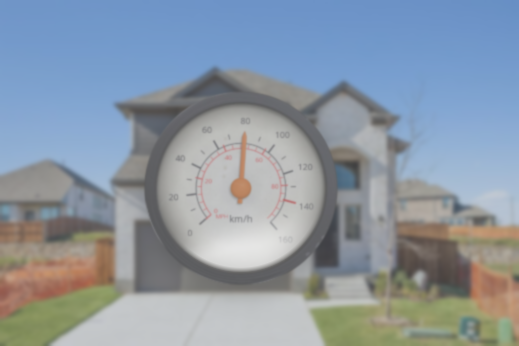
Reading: 80 km/h
